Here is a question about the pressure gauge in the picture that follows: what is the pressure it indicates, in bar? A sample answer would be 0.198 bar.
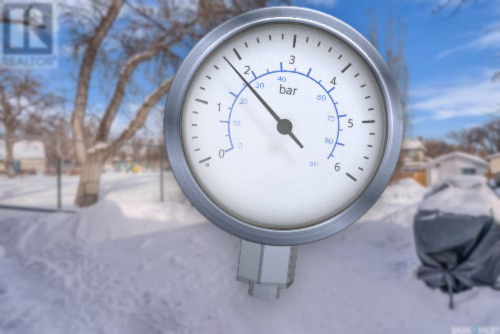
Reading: 1.8 bar
